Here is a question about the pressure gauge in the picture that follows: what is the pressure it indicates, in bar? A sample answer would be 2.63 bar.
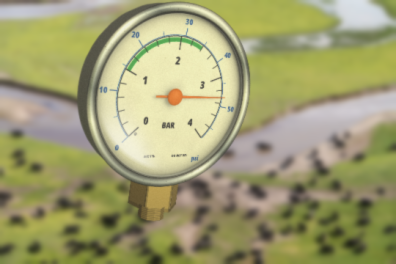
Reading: 3.3 bar
